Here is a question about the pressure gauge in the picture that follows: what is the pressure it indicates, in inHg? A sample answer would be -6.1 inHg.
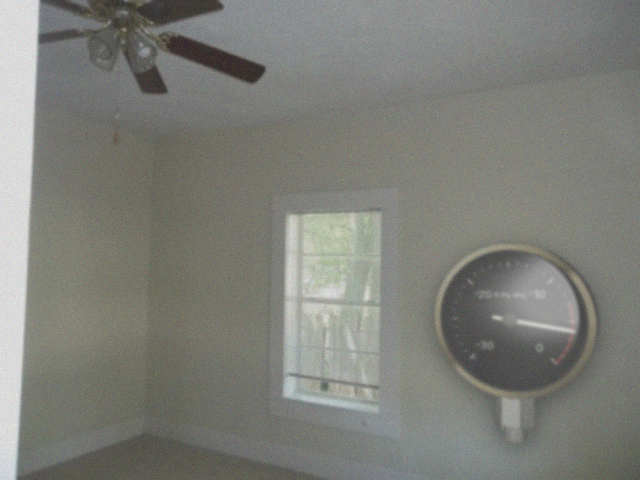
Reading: -4 inHg
